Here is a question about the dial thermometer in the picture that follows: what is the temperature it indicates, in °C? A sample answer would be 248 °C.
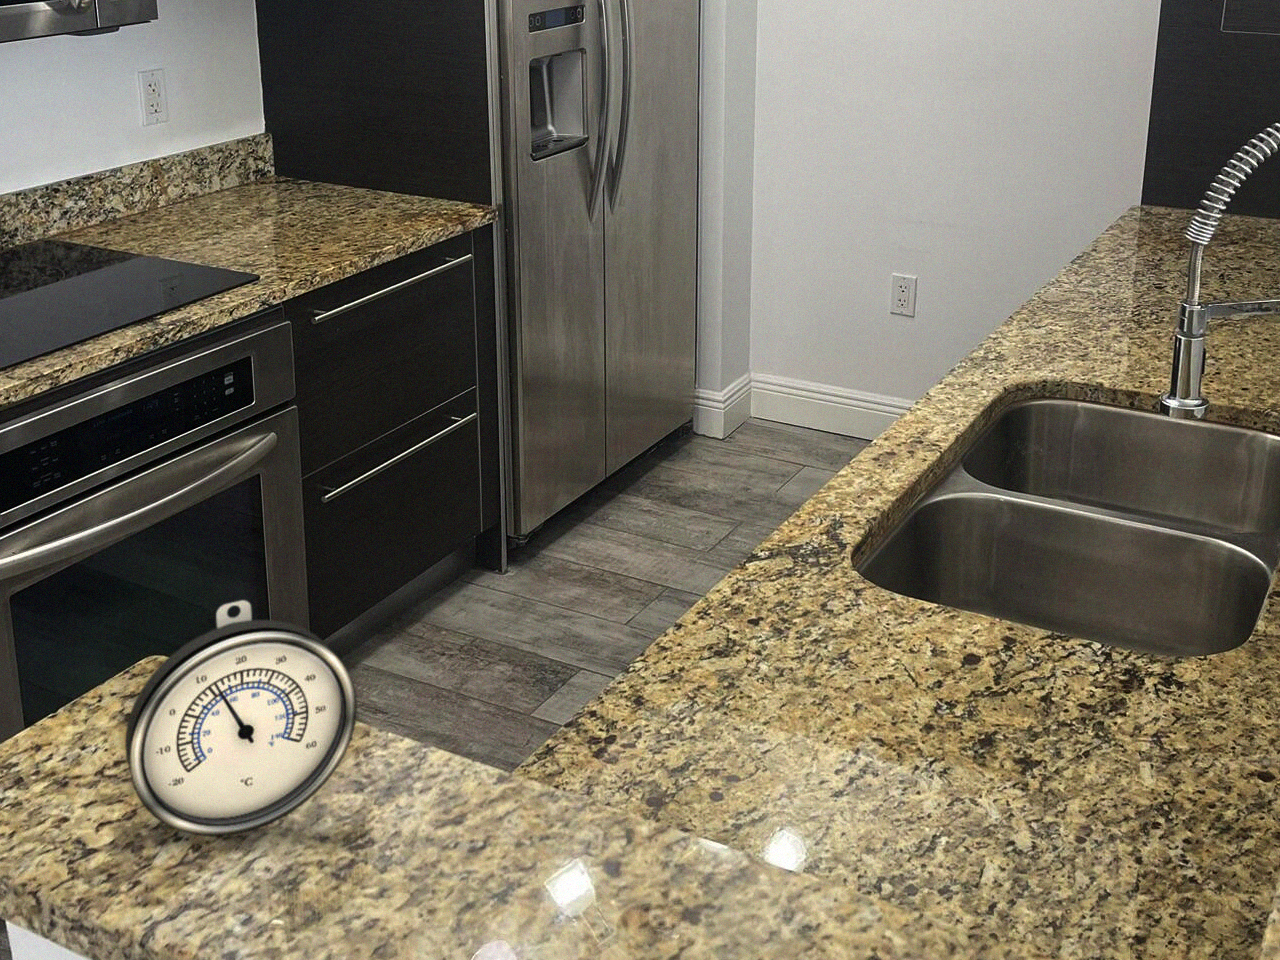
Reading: 12 °C
